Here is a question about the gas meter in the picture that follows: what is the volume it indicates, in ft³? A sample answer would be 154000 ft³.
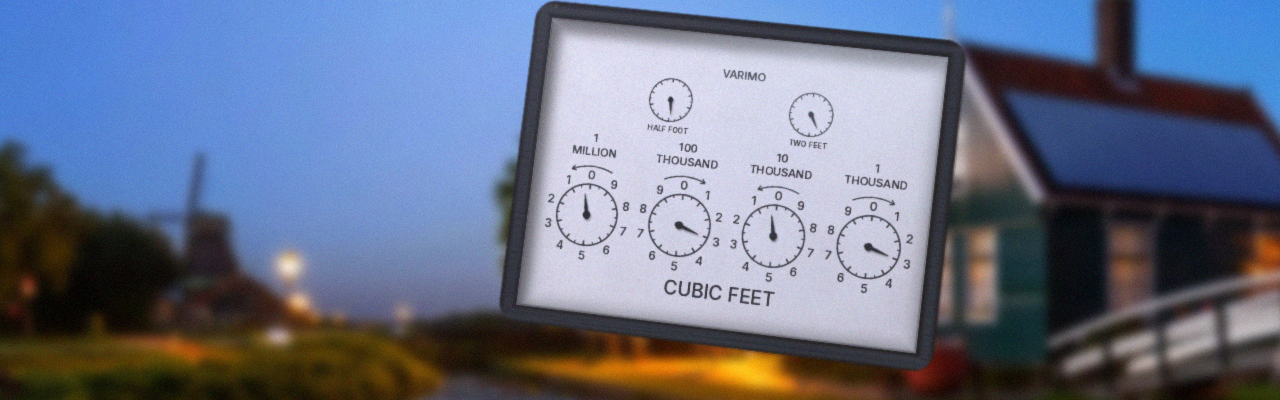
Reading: 30300 ft³
